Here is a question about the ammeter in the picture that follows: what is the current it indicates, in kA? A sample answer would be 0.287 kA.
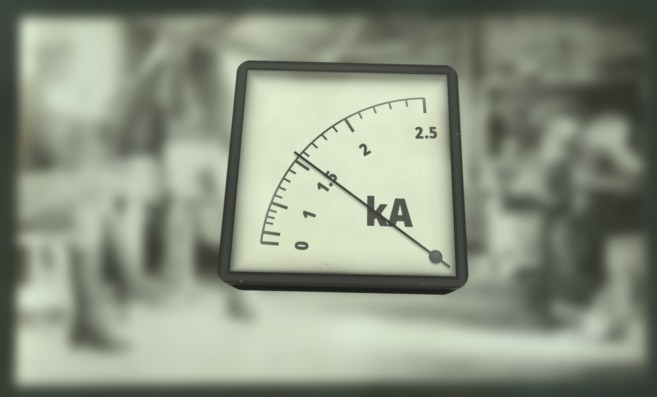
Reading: 1.55 kA
